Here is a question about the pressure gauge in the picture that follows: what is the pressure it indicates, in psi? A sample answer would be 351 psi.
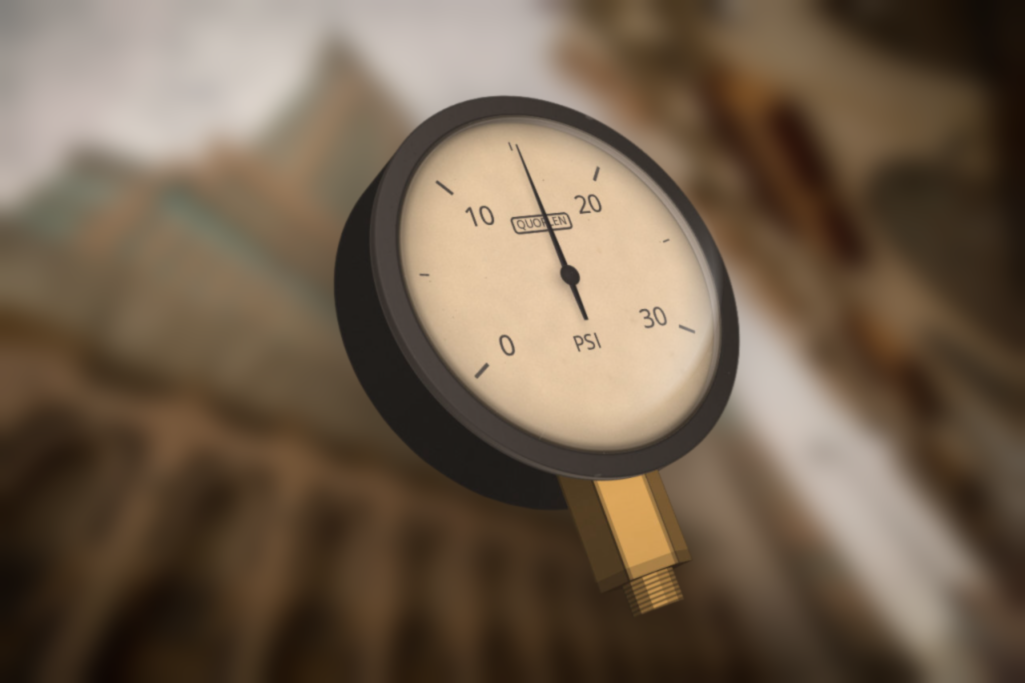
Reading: 15 psi
